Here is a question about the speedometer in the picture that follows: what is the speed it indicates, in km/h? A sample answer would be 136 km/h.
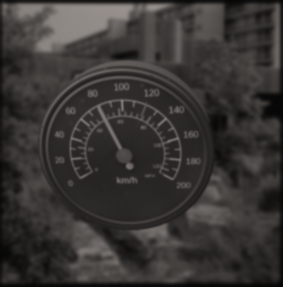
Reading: 80 km/h
